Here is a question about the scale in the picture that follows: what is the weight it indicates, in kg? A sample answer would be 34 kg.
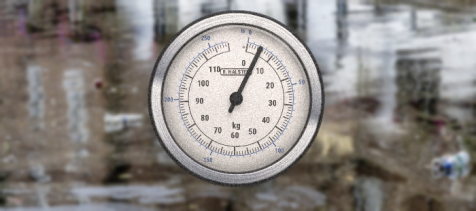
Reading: 5 kg
